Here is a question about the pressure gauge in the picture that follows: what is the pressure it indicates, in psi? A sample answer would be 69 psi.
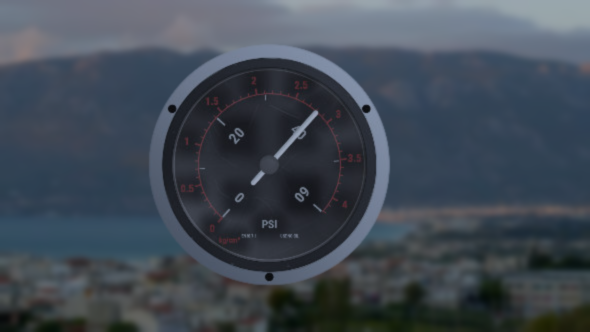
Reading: 40 psi
